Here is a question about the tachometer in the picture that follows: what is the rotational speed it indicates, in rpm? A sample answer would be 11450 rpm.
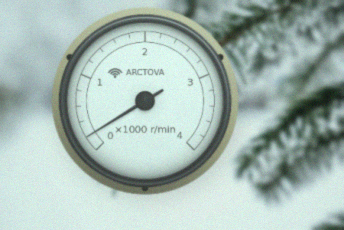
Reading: 200 rpm
